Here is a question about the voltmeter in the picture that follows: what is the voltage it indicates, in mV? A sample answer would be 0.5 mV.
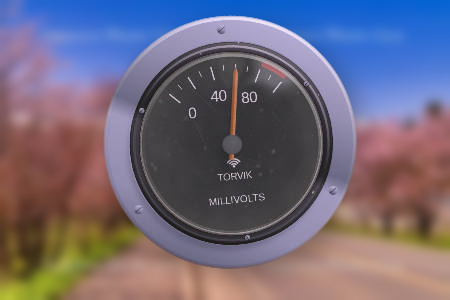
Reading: 60 mV
